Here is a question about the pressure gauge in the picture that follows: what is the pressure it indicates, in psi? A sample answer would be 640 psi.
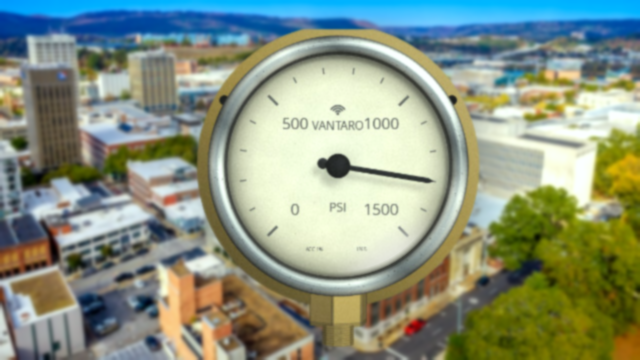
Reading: 1300 psi
